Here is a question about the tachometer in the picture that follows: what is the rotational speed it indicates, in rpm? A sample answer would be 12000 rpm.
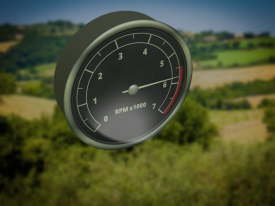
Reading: 5750 rpm
